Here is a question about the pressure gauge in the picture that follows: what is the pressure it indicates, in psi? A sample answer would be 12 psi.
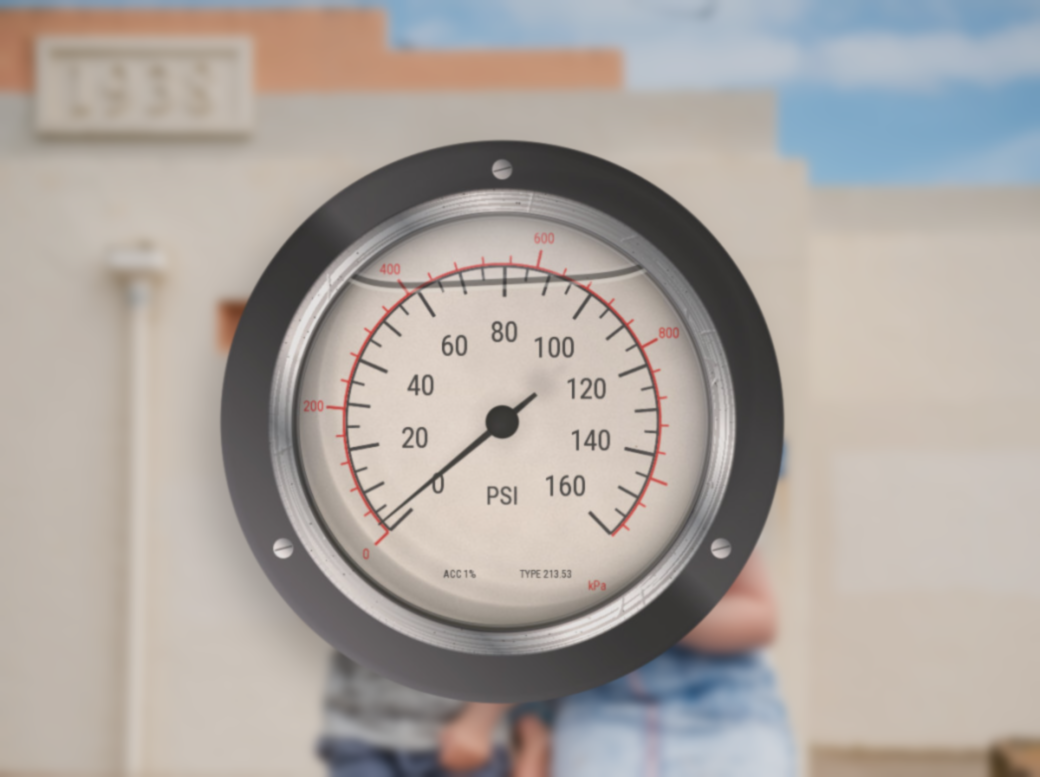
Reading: 2.5 psi
